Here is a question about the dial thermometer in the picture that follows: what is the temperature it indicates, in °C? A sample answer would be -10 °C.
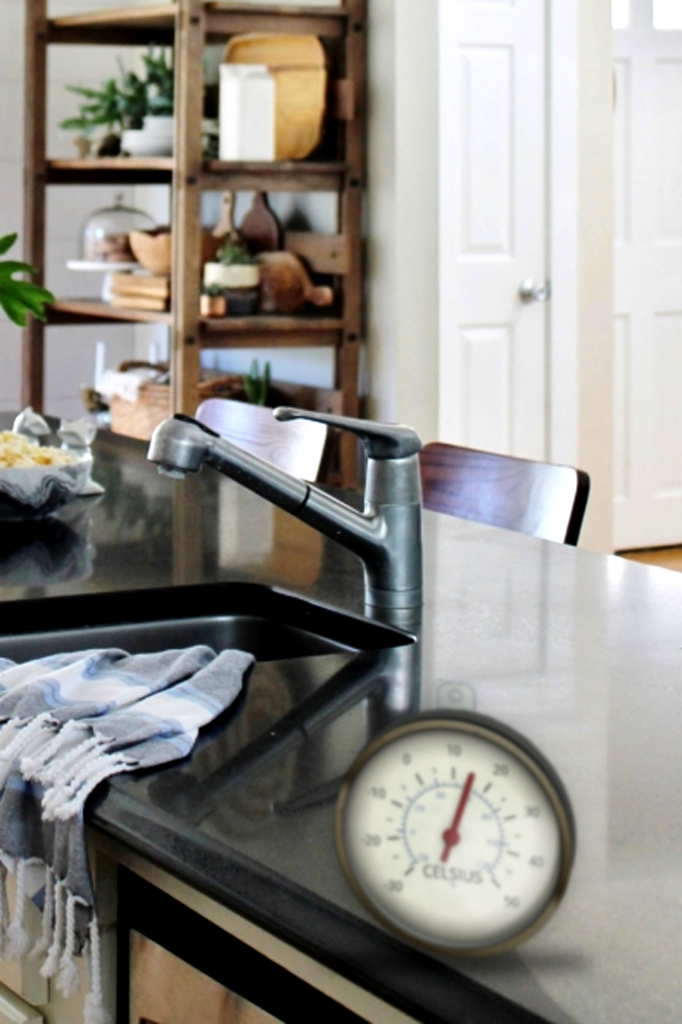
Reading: 15 °C
